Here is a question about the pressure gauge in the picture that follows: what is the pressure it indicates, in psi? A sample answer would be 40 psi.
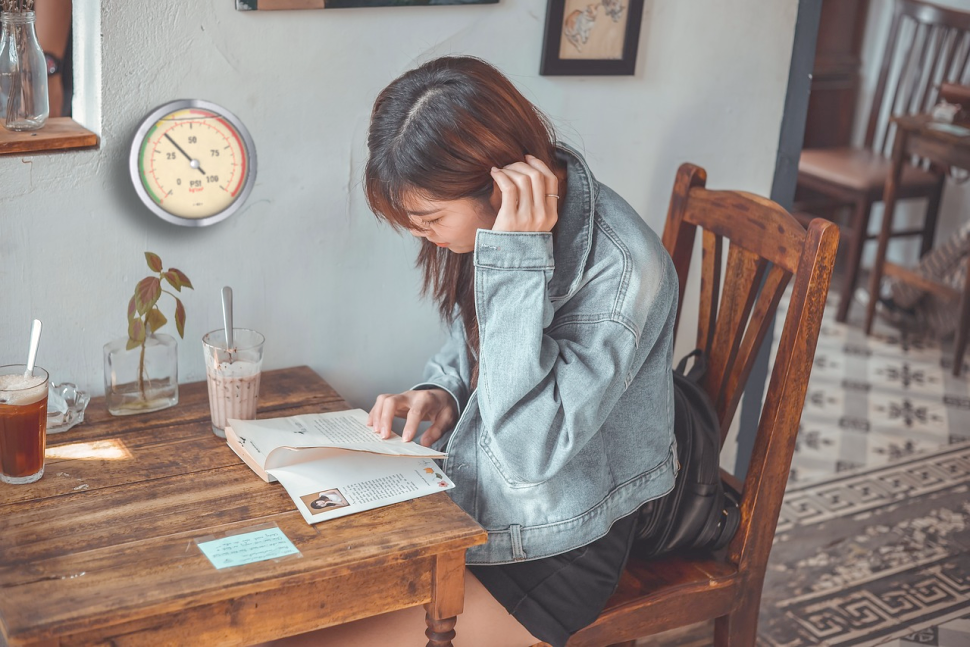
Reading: 35 psi
